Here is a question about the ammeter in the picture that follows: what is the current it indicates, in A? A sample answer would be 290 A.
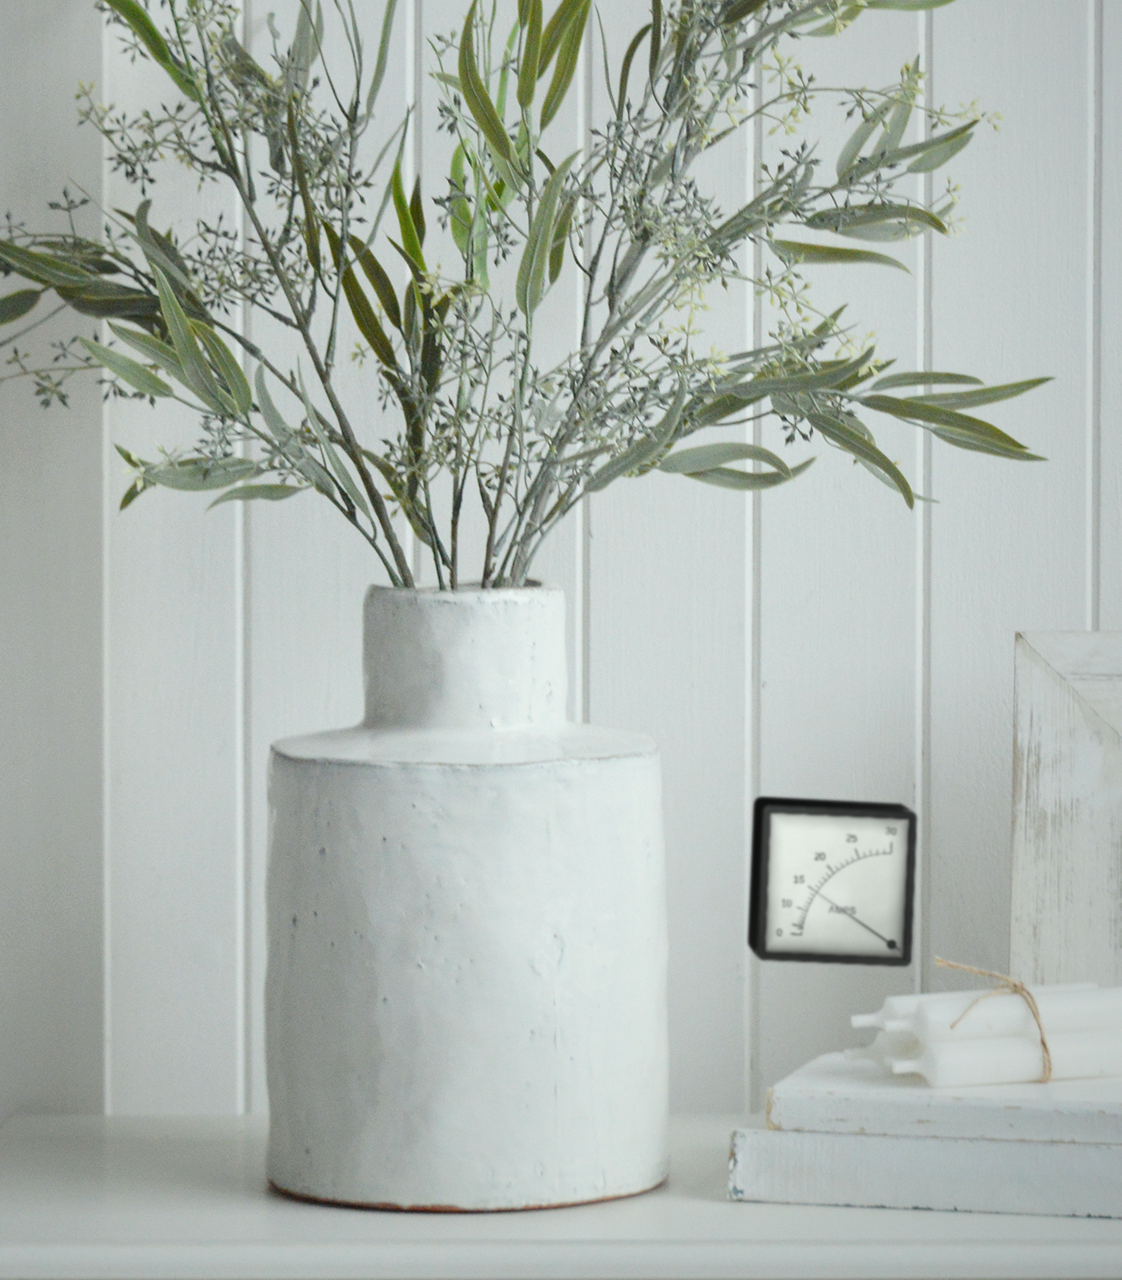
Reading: 15 A
